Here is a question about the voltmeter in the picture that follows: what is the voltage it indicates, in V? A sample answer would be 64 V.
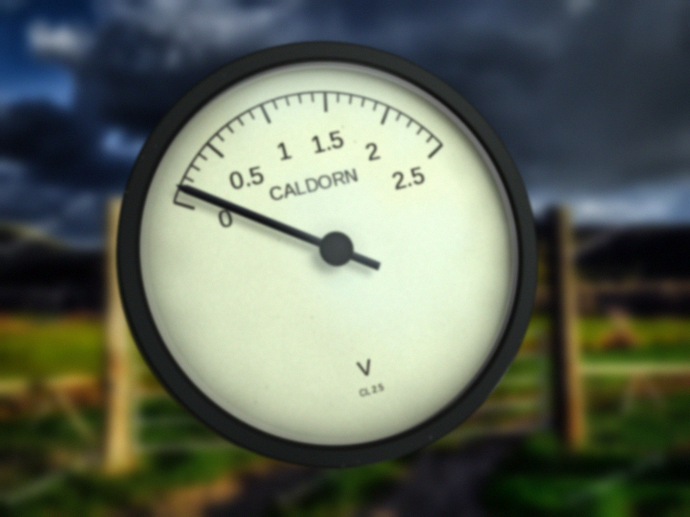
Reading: 0.1 V
